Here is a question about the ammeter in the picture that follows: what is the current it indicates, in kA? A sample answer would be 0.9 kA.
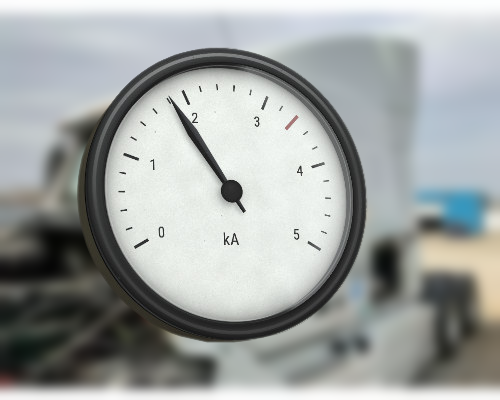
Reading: 1.8 kA
